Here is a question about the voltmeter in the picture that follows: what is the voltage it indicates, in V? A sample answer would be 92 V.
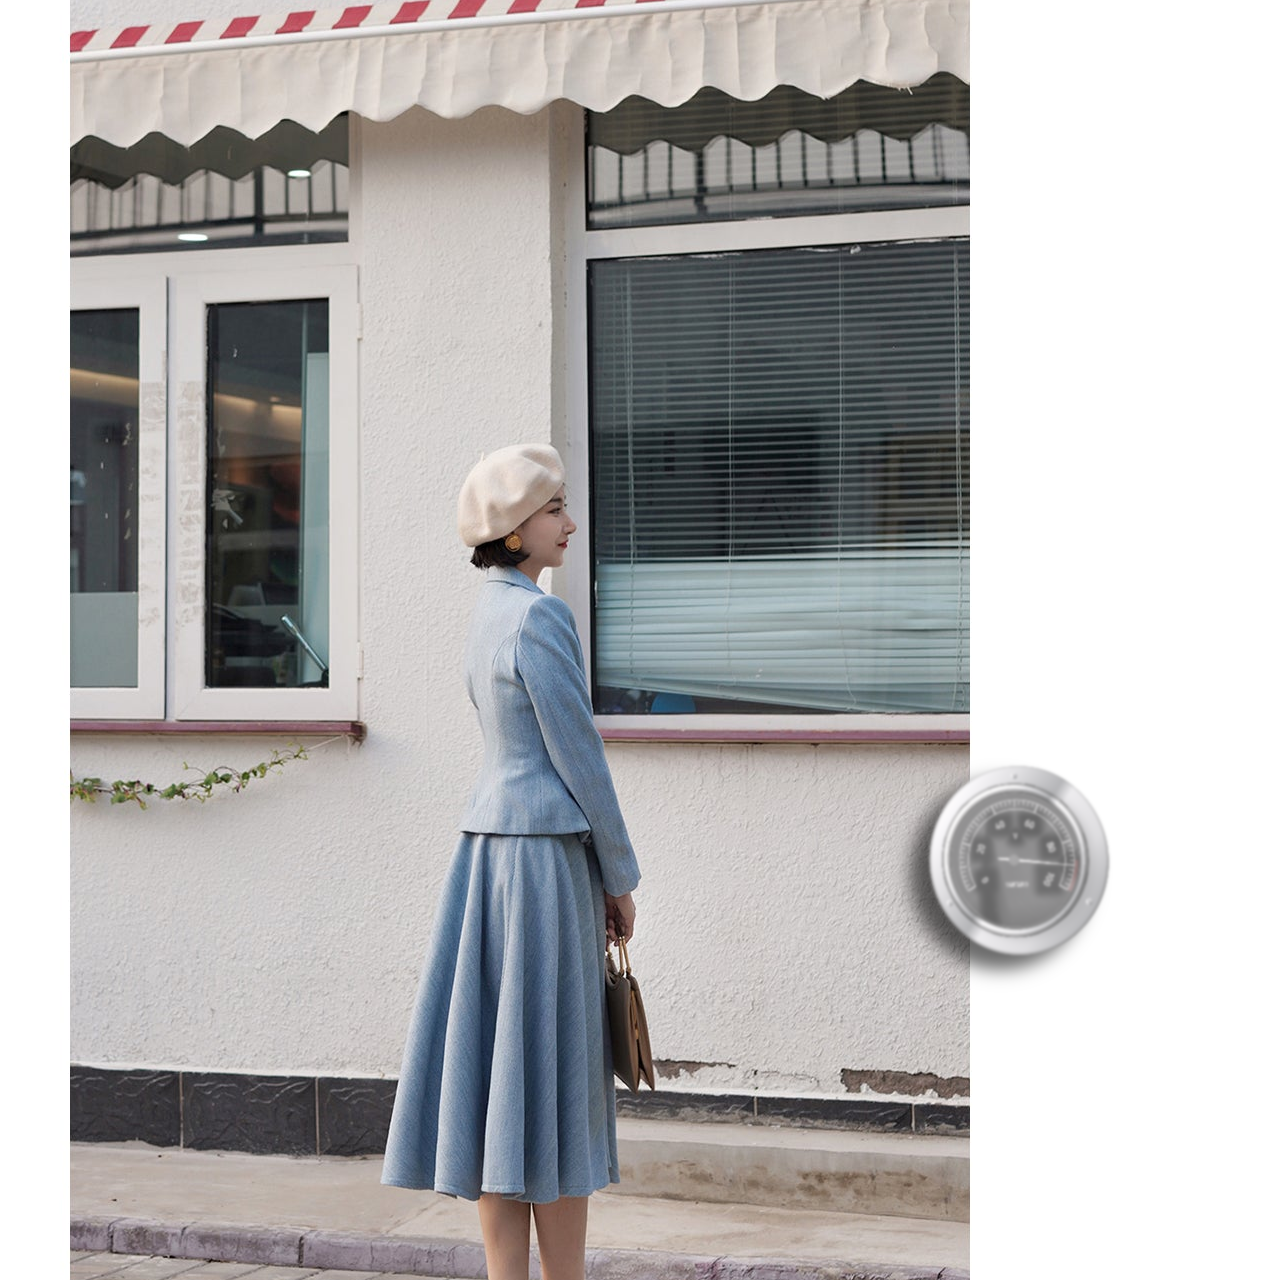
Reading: 90 V
